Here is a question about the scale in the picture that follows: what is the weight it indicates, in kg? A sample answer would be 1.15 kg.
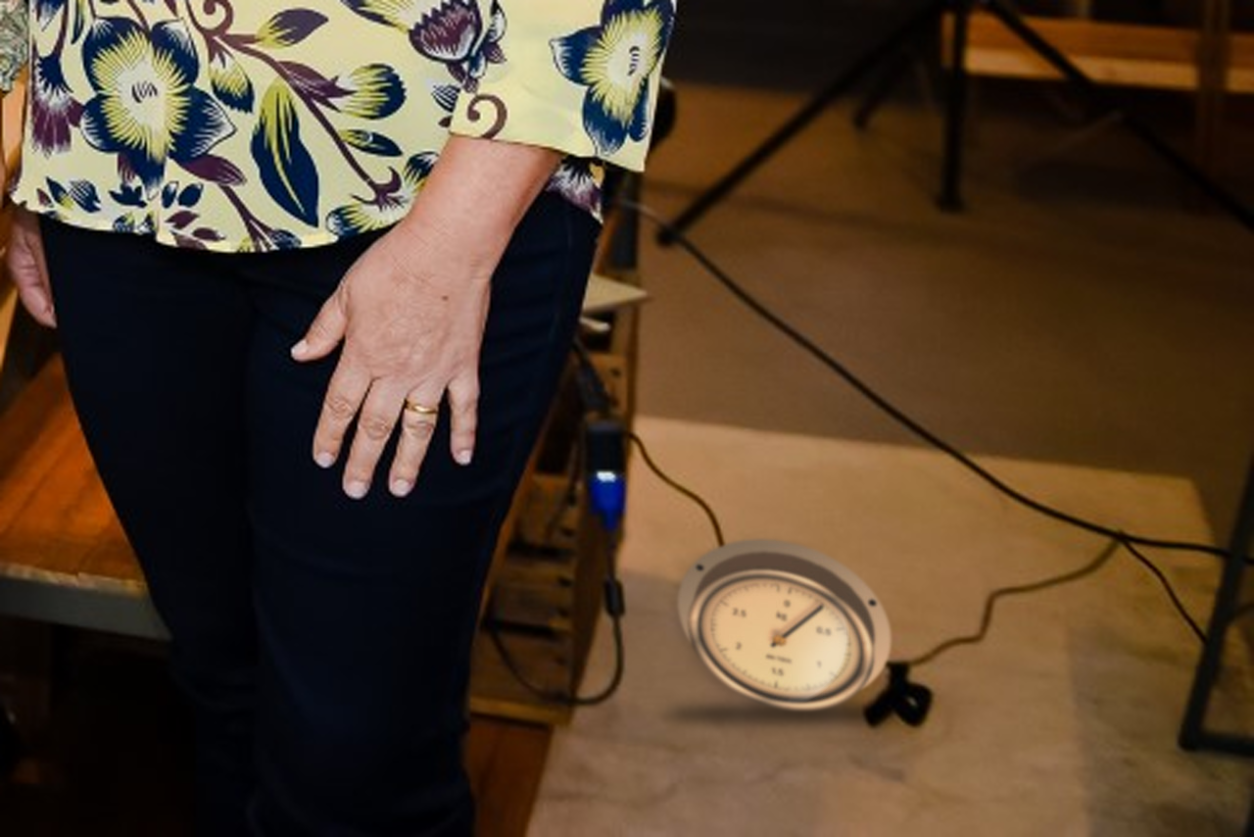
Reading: 0.25 kg
